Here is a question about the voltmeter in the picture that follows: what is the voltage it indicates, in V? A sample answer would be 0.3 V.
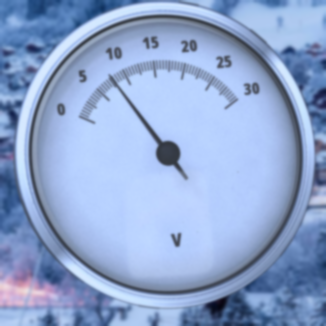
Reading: 7.5 V
